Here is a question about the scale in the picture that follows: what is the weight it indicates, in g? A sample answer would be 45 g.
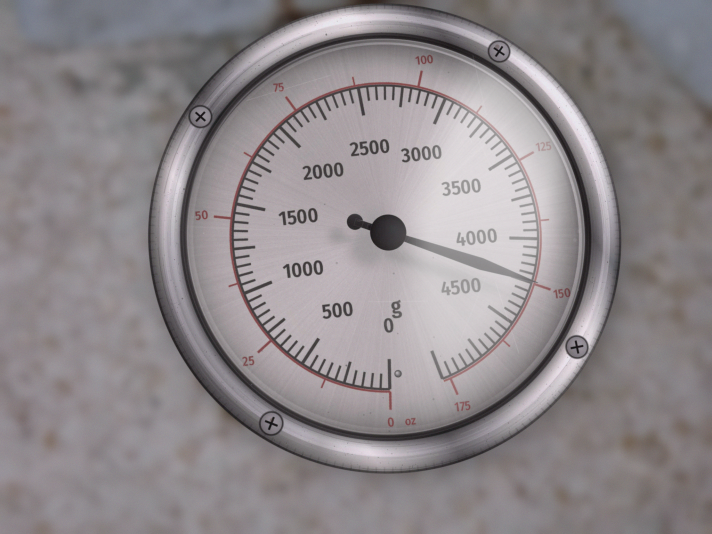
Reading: 4250 g
